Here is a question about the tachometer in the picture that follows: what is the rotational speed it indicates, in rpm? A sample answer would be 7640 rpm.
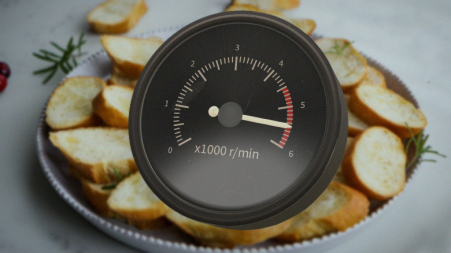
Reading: 5500 rpm
